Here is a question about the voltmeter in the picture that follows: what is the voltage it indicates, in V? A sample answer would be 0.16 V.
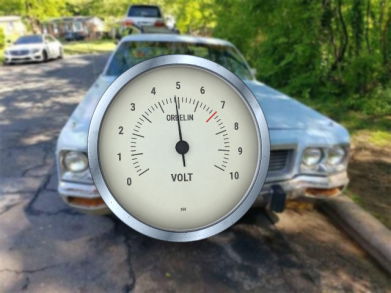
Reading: 4.8 V
